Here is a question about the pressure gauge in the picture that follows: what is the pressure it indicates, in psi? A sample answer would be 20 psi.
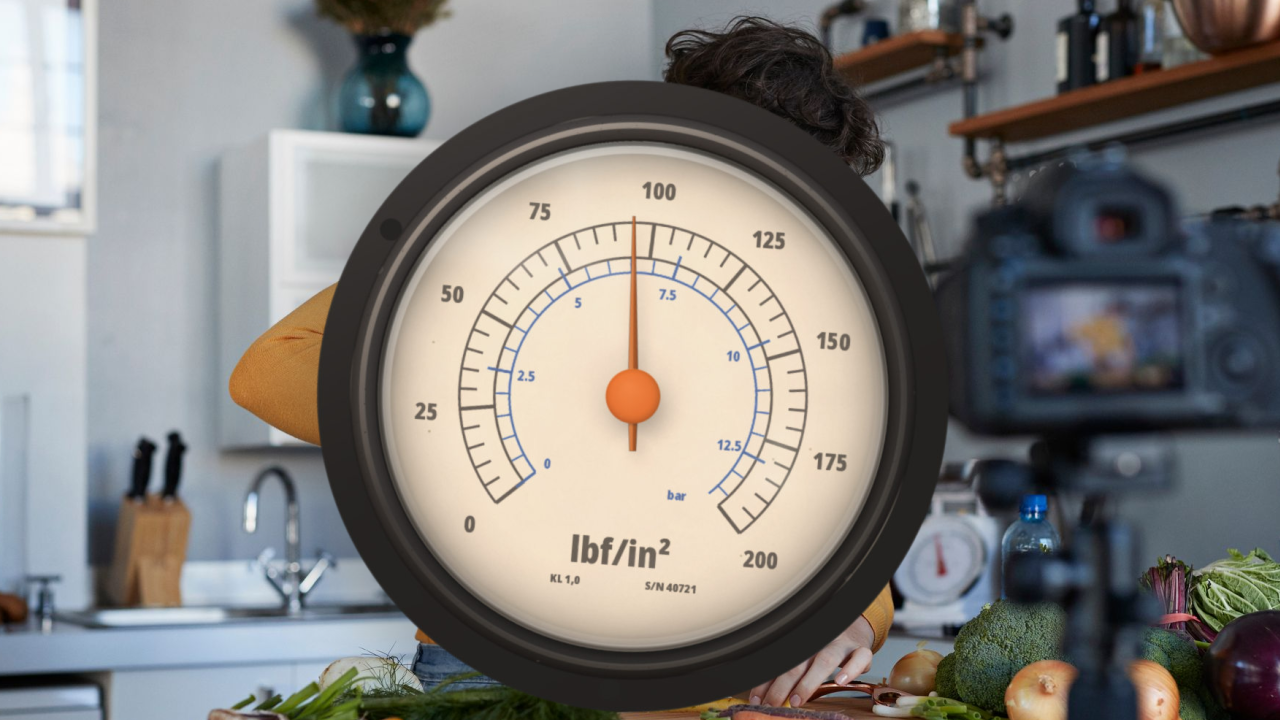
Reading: 95 psi
